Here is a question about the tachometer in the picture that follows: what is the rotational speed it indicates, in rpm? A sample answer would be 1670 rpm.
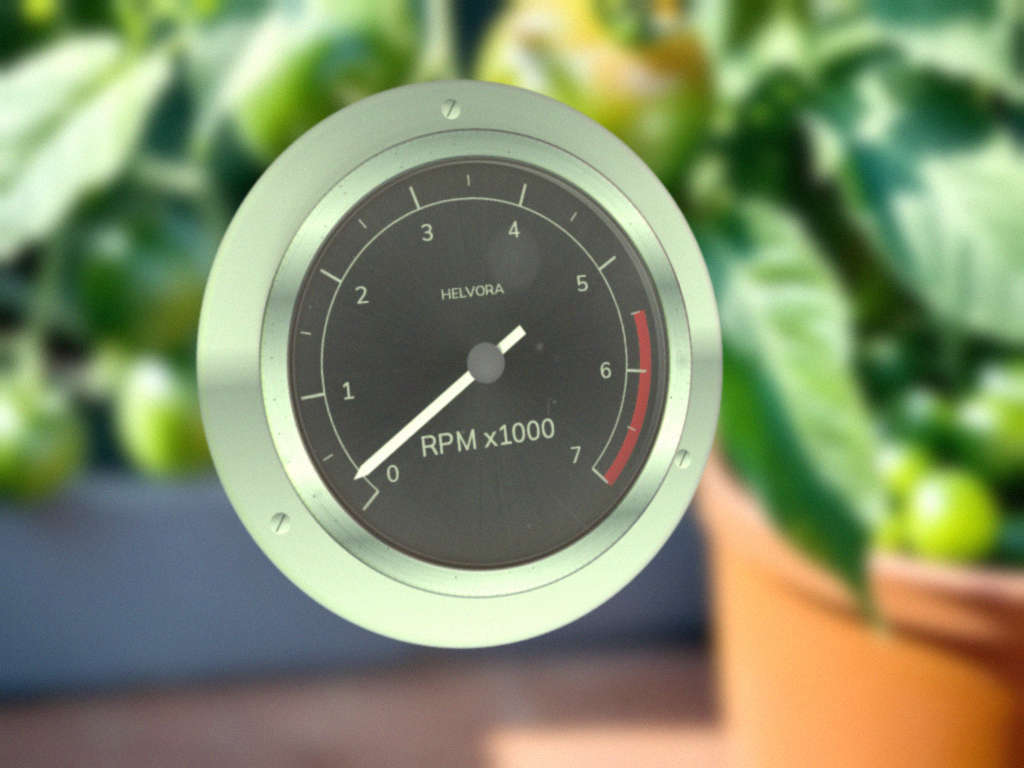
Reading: 250 rpm
